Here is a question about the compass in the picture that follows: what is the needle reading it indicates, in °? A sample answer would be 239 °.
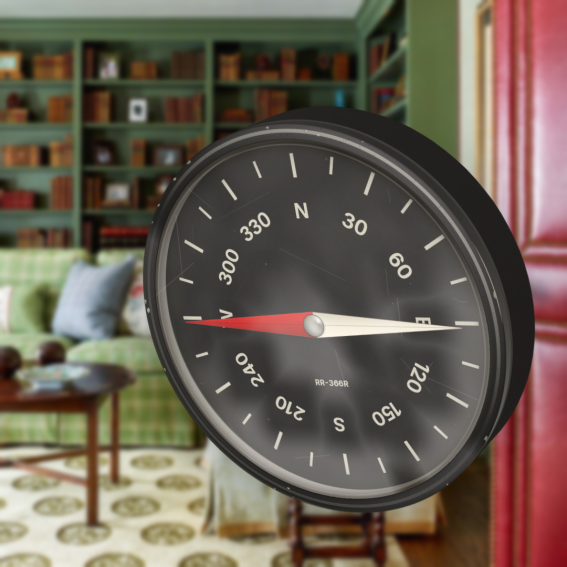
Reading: 270 °
